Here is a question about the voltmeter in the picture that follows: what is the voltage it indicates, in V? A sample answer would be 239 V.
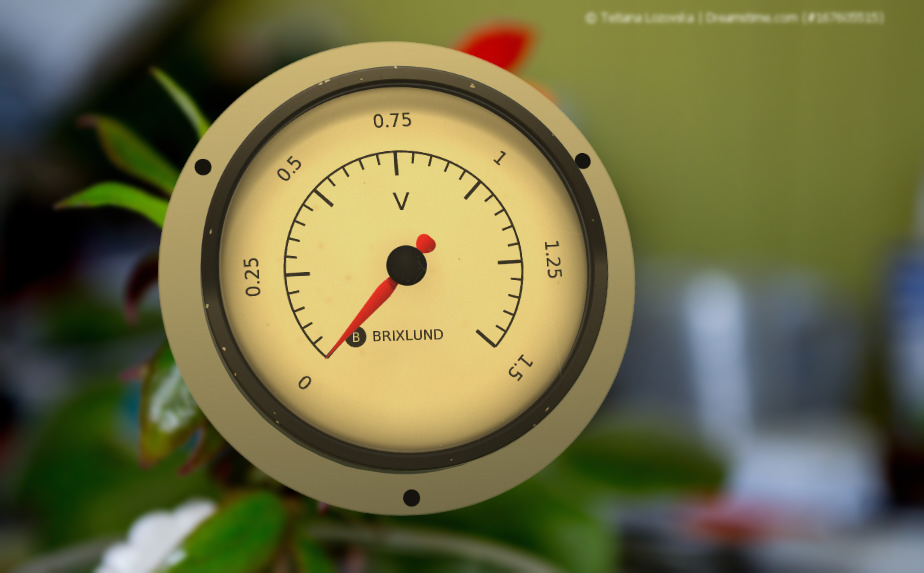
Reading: 0 V
